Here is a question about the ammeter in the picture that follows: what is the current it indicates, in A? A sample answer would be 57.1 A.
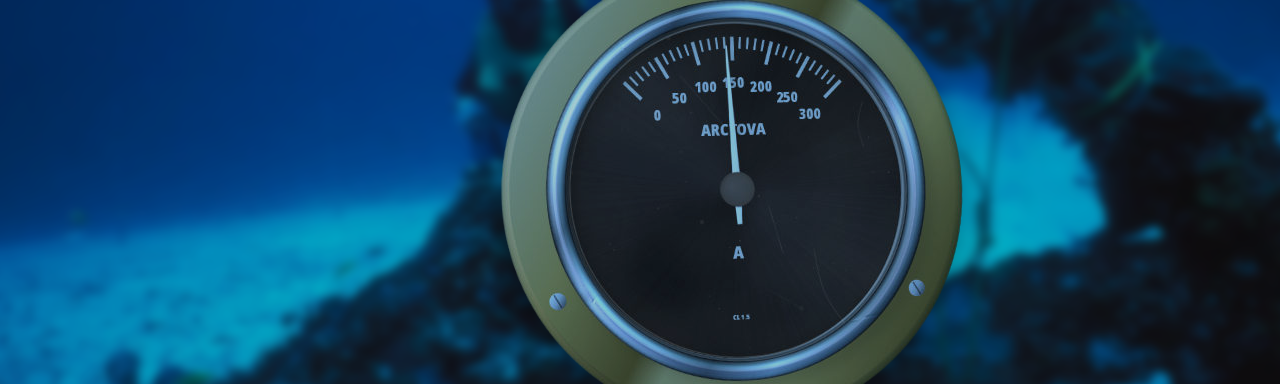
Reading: 140 A
